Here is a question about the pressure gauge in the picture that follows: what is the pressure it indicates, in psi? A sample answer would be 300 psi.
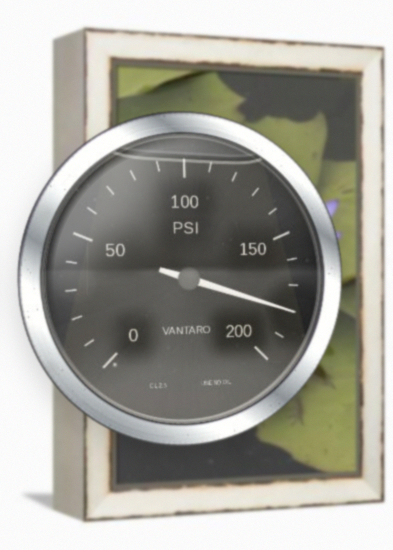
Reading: 180 psi
